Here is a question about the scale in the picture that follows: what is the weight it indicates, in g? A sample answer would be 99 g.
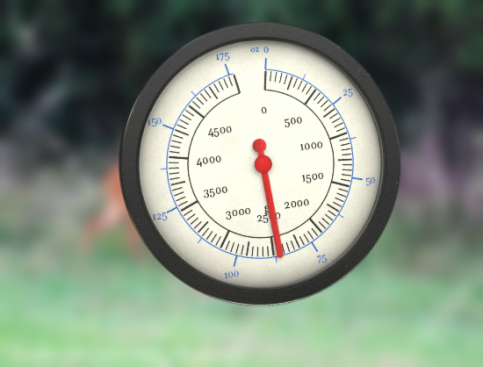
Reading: 2450 g
